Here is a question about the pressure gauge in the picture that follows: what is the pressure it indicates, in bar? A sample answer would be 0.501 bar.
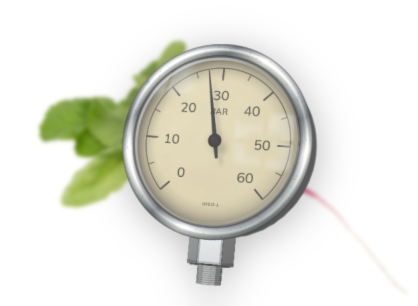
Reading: 27.5 bar
